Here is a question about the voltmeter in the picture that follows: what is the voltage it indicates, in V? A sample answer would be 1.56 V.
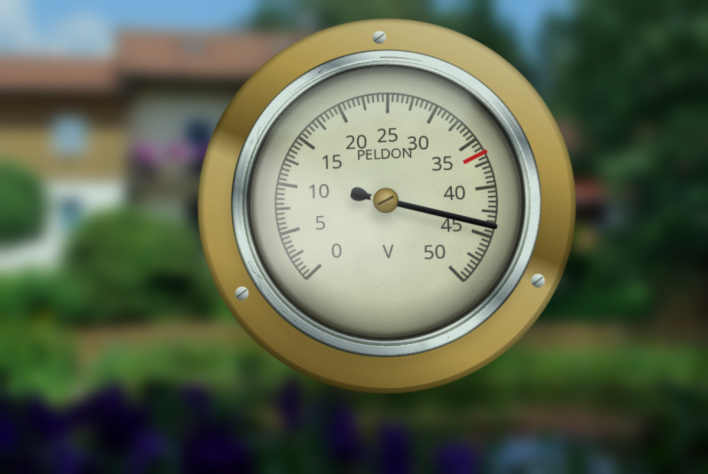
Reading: 44 V
